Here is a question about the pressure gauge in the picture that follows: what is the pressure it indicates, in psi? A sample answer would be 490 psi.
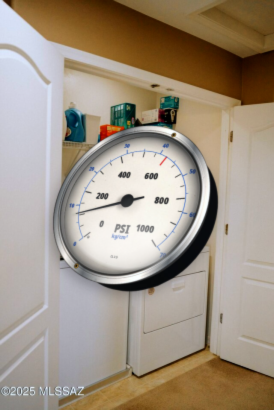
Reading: 100 psi
